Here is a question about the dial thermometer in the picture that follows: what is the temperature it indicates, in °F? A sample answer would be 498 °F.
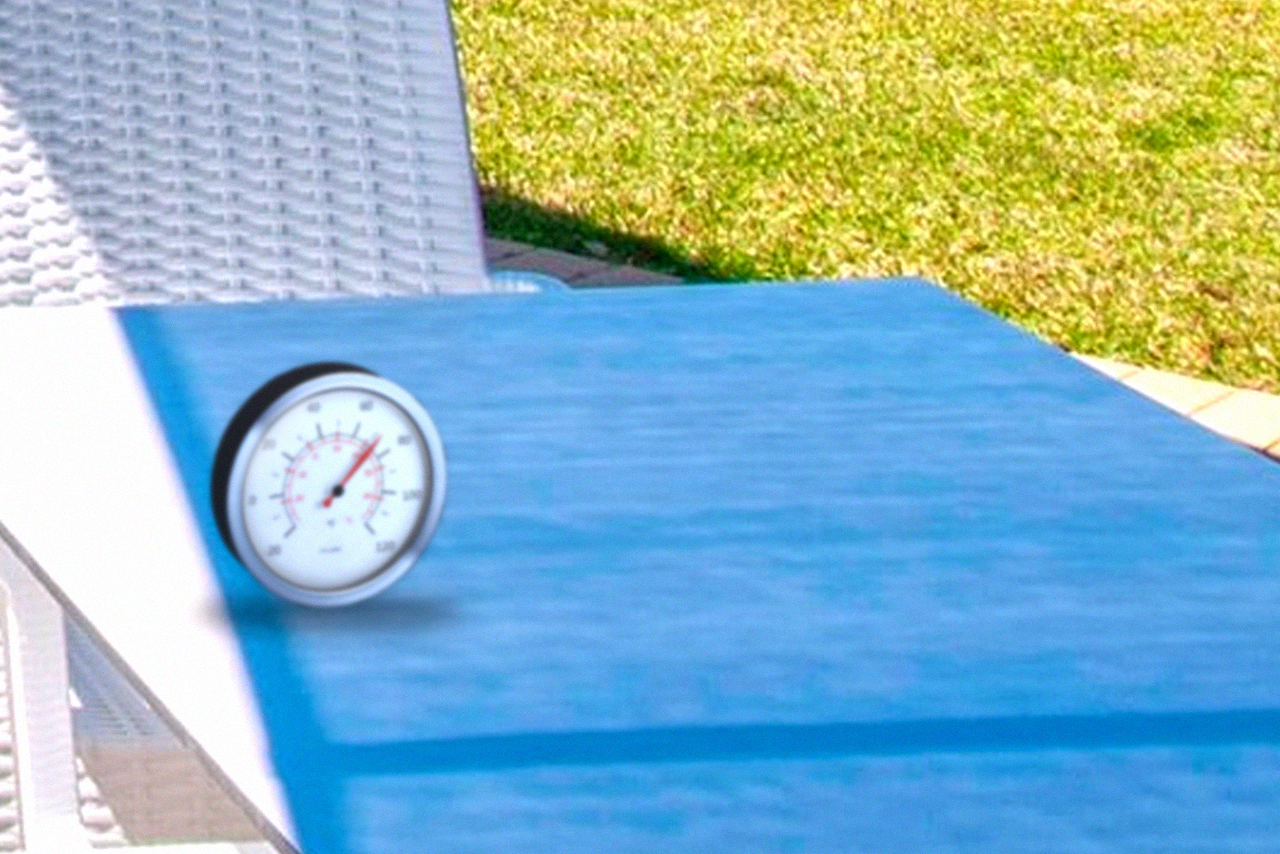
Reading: 70 °F
